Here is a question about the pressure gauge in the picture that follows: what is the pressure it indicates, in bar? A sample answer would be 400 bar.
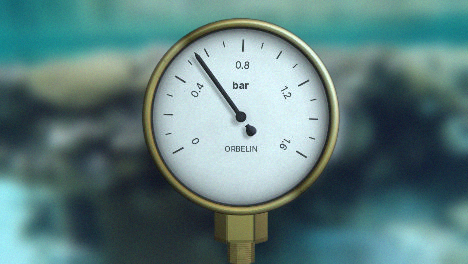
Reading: 0.55 bar
